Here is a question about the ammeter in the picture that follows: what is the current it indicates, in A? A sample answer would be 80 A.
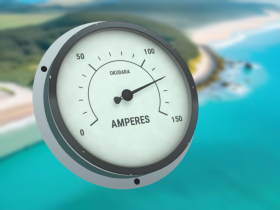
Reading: 120 A
